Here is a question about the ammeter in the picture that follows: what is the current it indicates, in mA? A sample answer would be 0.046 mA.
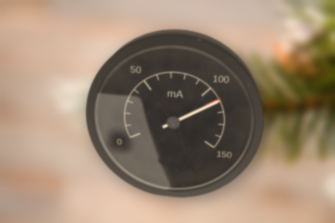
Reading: 110 mA
